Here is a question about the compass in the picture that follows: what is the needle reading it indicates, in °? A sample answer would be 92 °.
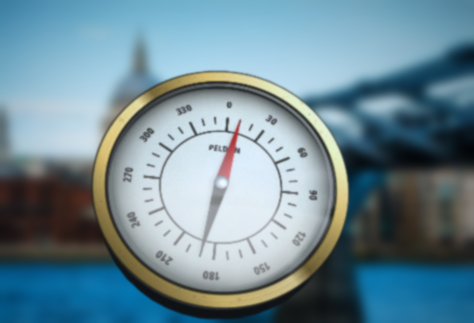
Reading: 10 °
